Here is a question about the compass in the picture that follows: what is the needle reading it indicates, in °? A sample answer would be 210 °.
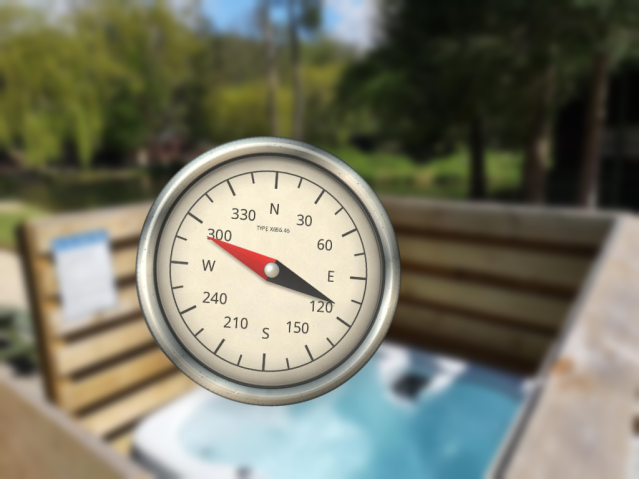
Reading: 292.5 °
